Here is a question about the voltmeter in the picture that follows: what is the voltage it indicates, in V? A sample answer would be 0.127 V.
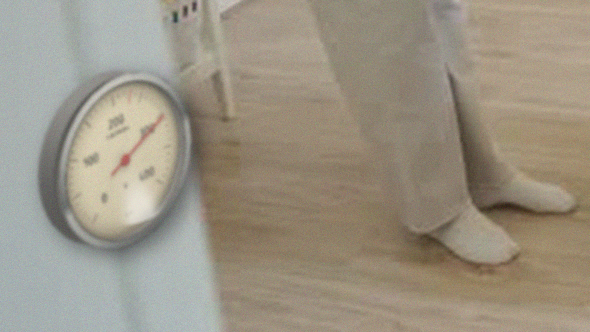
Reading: 300 V
